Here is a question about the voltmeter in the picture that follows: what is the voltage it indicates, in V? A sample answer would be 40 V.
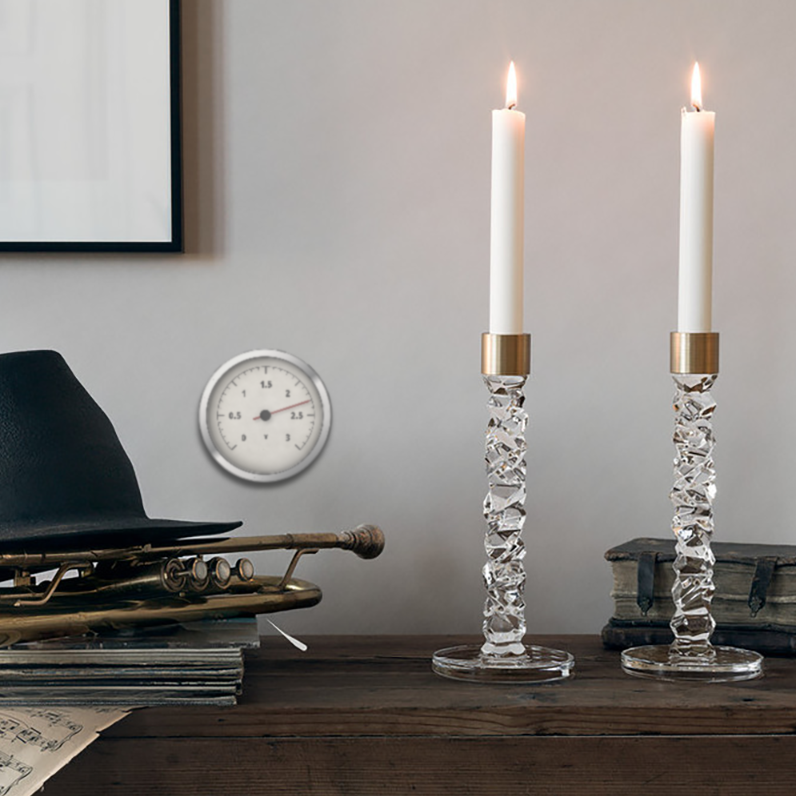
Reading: 2.3 V
